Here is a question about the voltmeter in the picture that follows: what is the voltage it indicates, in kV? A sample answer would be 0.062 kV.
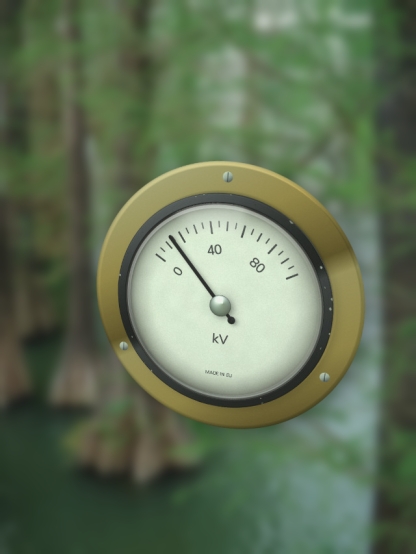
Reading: 15 kV
